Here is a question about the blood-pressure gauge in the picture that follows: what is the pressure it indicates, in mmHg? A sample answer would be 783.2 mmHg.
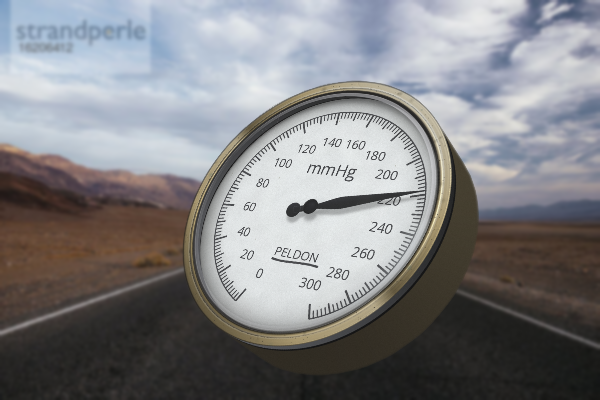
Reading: 220 mmHg
